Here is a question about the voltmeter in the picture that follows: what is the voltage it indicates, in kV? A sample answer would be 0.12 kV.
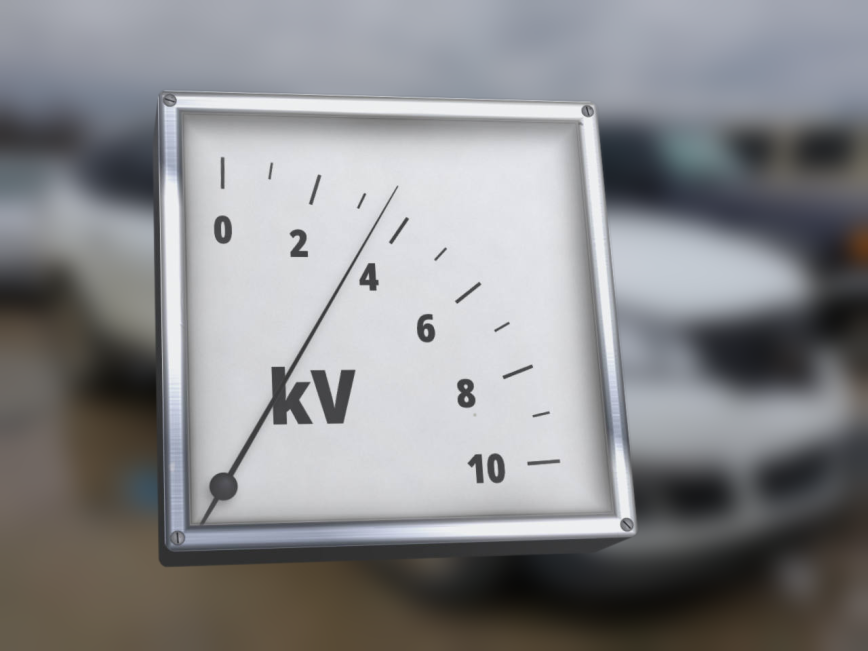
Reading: 3.5 kV
